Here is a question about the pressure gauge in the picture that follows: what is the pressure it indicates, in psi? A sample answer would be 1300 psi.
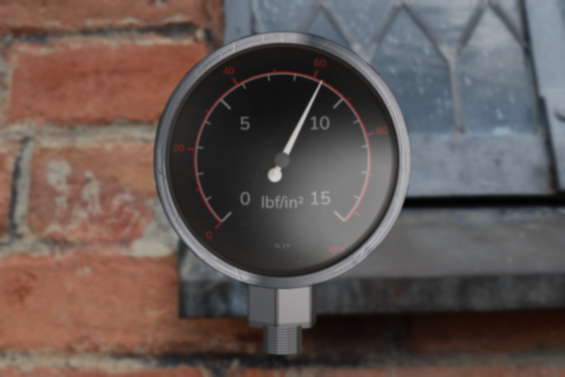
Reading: 9 psi
